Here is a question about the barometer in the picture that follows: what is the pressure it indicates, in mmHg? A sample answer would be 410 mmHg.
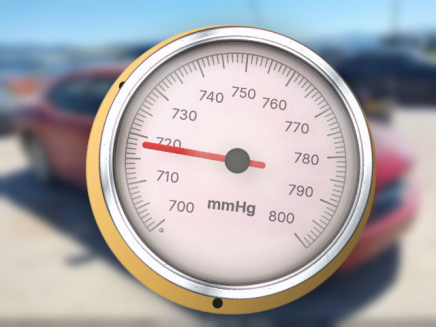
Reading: 718 mmHg
